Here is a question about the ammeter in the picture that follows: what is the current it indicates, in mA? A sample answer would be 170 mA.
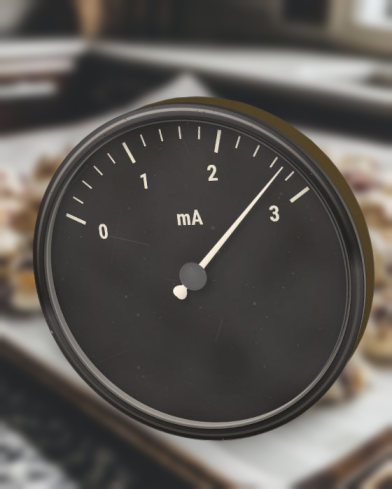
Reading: 2.7 mA
